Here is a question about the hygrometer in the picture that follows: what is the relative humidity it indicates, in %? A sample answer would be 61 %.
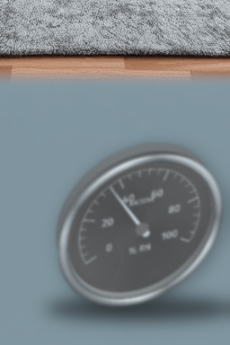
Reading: 36 %
